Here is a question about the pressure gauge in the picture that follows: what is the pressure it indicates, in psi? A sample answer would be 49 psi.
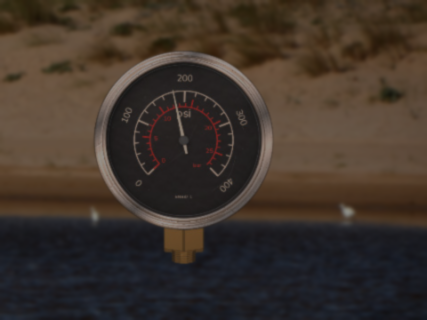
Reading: 180 psi
